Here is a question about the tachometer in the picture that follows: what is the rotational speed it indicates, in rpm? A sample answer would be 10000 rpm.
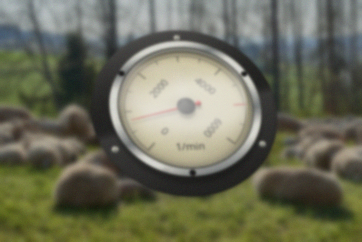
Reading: 750 rpm
